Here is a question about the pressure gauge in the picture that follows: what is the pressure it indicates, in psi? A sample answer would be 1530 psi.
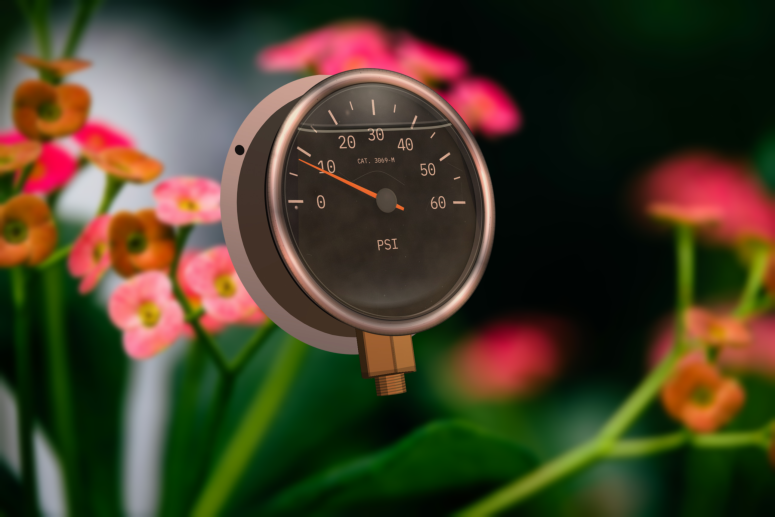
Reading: 7.5 psi
